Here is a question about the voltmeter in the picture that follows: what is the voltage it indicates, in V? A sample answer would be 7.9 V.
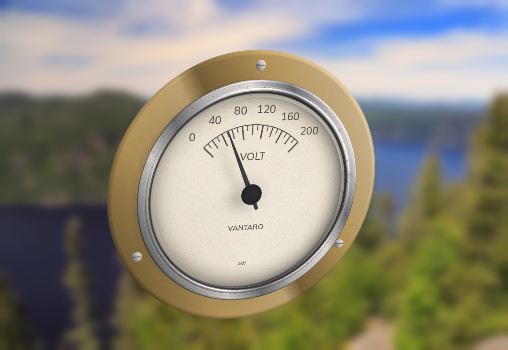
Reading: 50 V
